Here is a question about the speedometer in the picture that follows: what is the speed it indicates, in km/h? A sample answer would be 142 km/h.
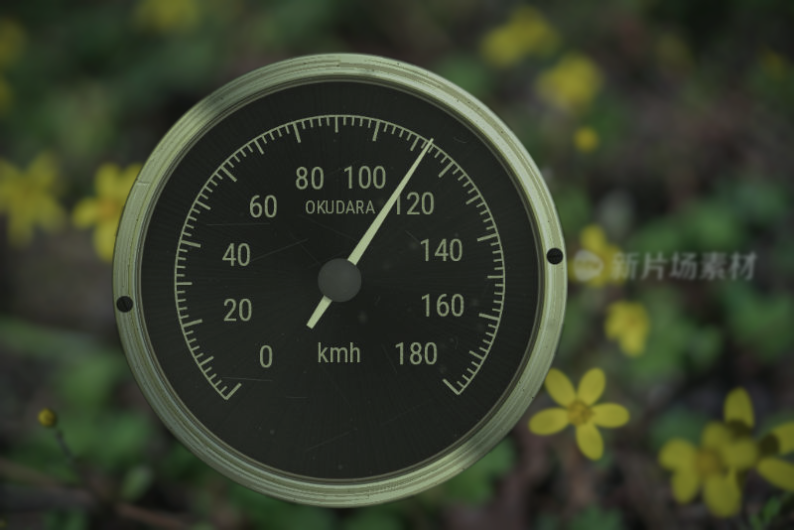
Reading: 113 km/h
